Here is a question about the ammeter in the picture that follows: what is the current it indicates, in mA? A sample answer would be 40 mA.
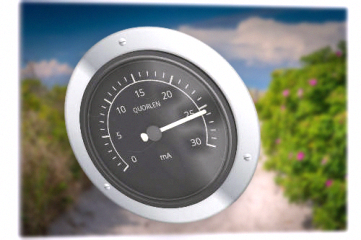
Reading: 25.5 mA
